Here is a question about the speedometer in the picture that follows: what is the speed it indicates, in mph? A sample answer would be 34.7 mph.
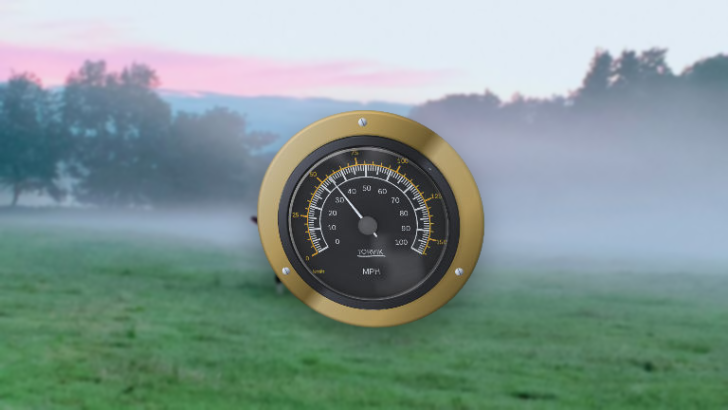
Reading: 35 mph
